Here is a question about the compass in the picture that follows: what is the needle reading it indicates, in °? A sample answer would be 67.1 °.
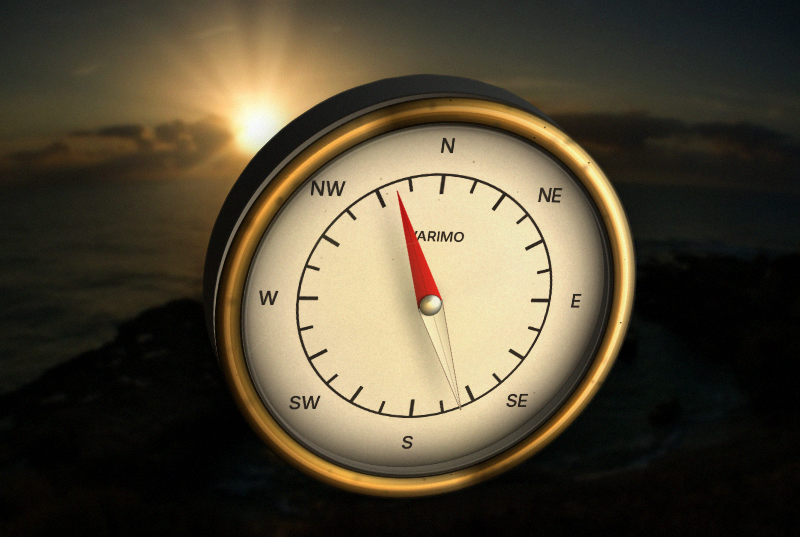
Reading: 337.5 °
